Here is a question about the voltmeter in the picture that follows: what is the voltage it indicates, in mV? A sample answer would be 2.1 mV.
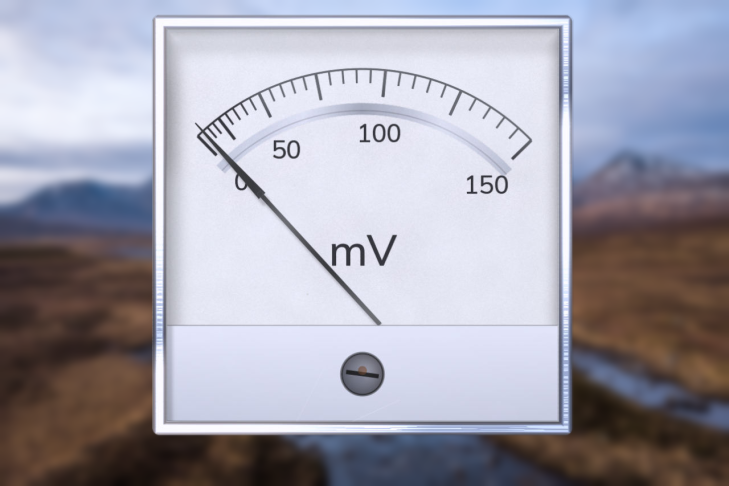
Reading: 10 mV
